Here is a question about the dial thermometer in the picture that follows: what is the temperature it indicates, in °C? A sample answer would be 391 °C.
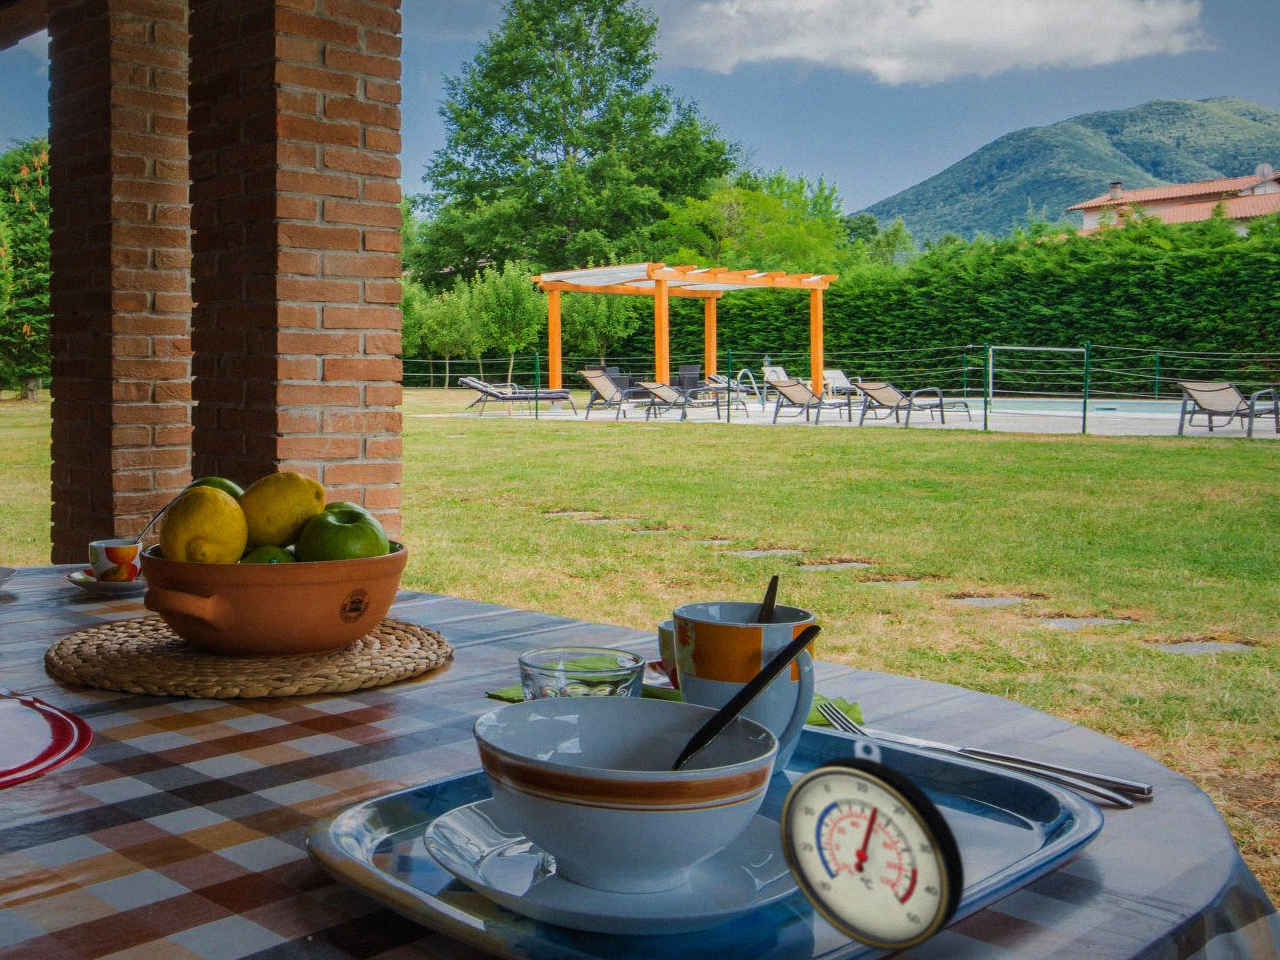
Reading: 15 °C
